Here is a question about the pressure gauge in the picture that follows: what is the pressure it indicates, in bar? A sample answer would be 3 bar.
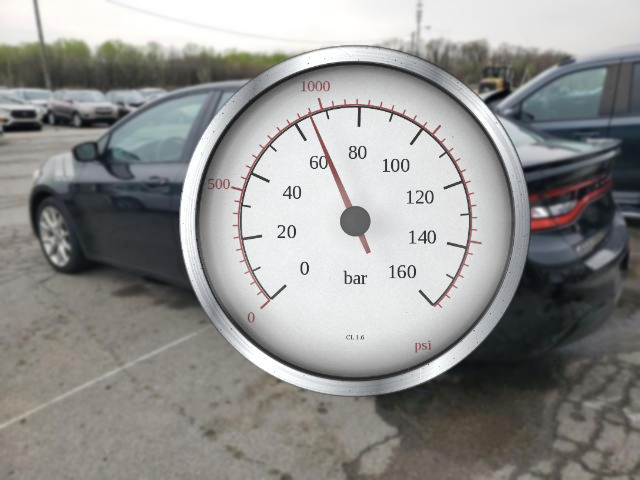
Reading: 65 bar
